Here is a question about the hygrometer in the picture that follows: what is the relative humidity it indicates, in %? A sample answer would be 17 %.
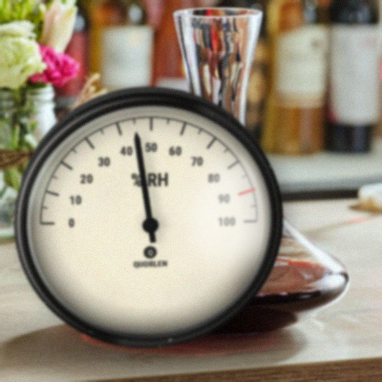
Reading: 45 %
